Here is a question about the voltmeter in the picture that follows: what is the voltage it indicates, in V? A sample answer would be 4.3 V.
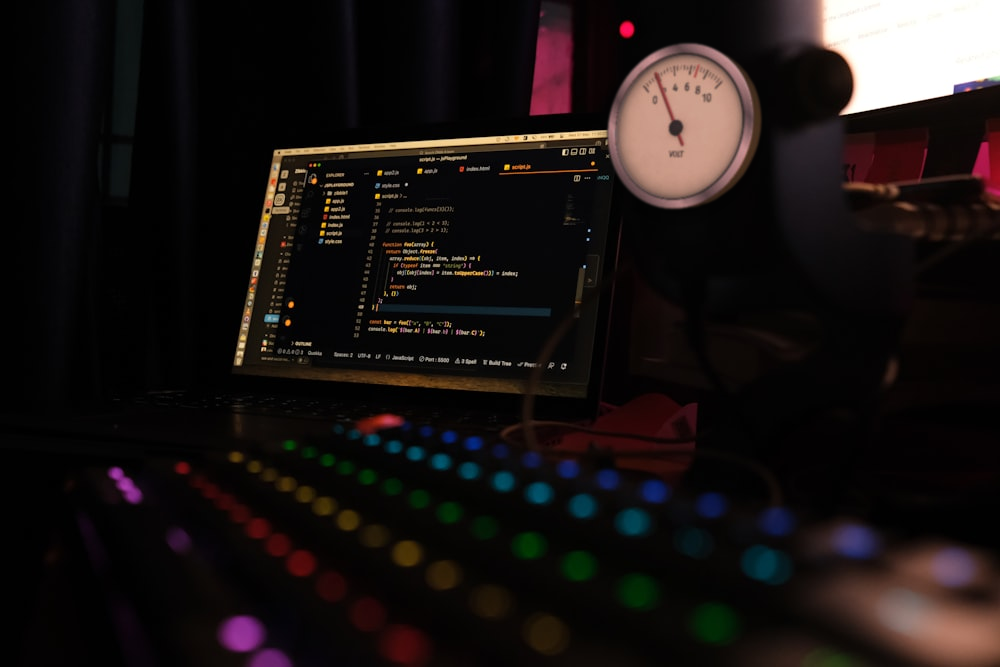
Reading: 2 V
